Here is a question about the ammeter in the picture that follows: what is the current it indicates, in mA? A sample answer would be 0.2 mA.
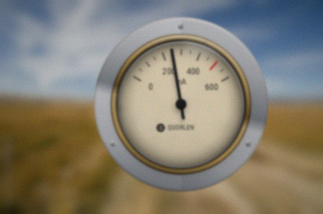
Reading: 250 mA
